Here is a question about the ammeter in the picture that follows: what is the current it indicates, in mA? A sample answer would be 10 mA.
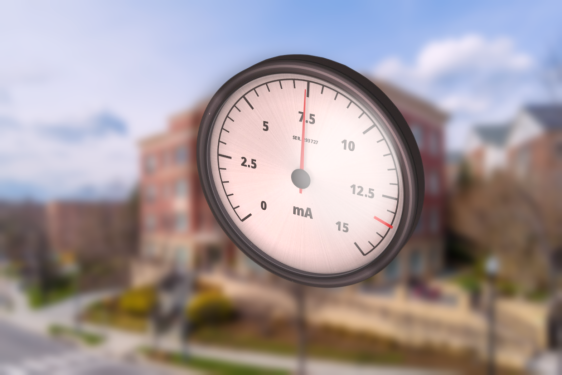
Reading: 7.5 mA
